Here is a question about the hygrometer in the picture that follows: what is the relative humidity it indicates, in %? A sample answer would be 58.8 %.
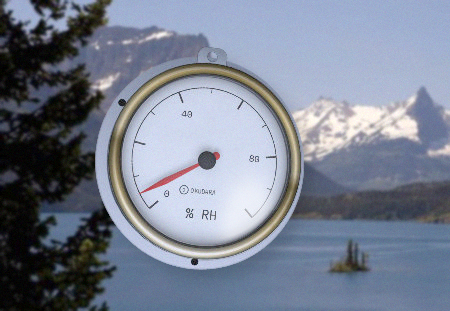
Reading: 5 %
